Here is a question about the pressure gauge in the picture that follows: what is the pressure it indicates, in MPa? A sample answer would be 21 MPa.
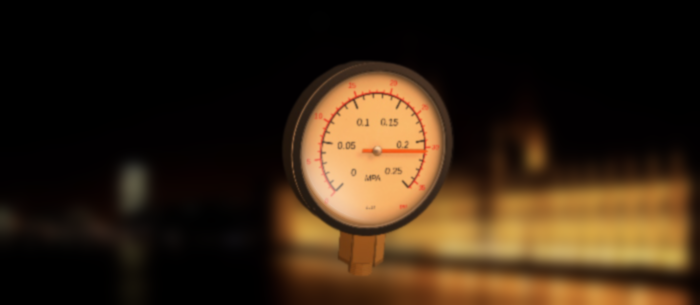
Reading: 0.21 MPa
